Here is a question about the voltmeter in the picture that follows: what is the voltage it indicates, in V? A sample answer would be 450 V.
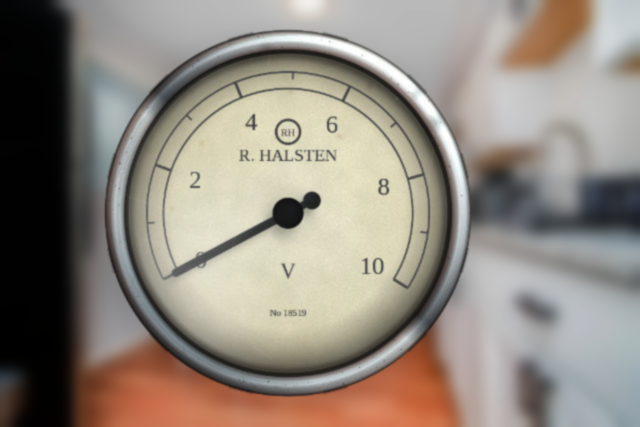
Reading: 0 V
